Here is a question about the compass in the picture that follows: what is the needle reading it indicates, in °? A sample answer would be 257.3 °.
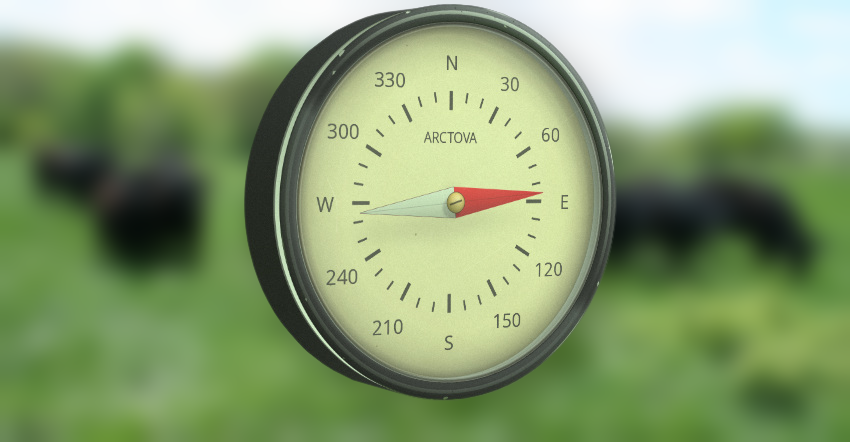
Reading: 85 °
